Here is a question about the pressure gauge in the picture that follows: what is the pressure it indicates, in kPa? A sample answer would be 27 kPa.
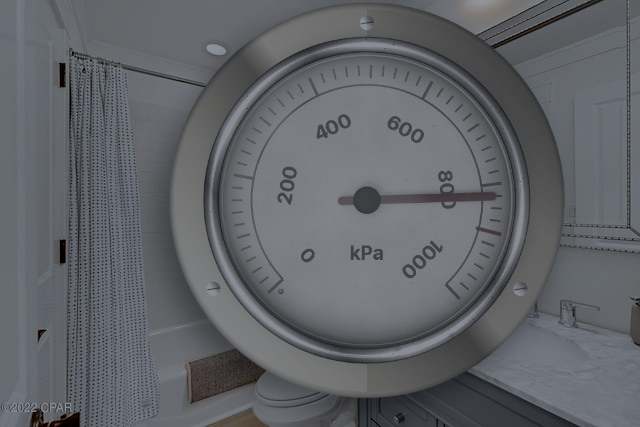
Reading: 820 kPa
